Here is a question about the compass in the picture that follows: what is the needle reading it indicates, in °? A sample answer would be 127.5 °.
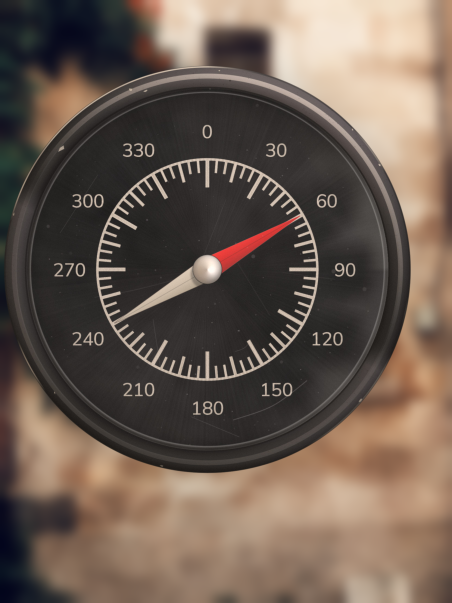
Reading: 60 °
